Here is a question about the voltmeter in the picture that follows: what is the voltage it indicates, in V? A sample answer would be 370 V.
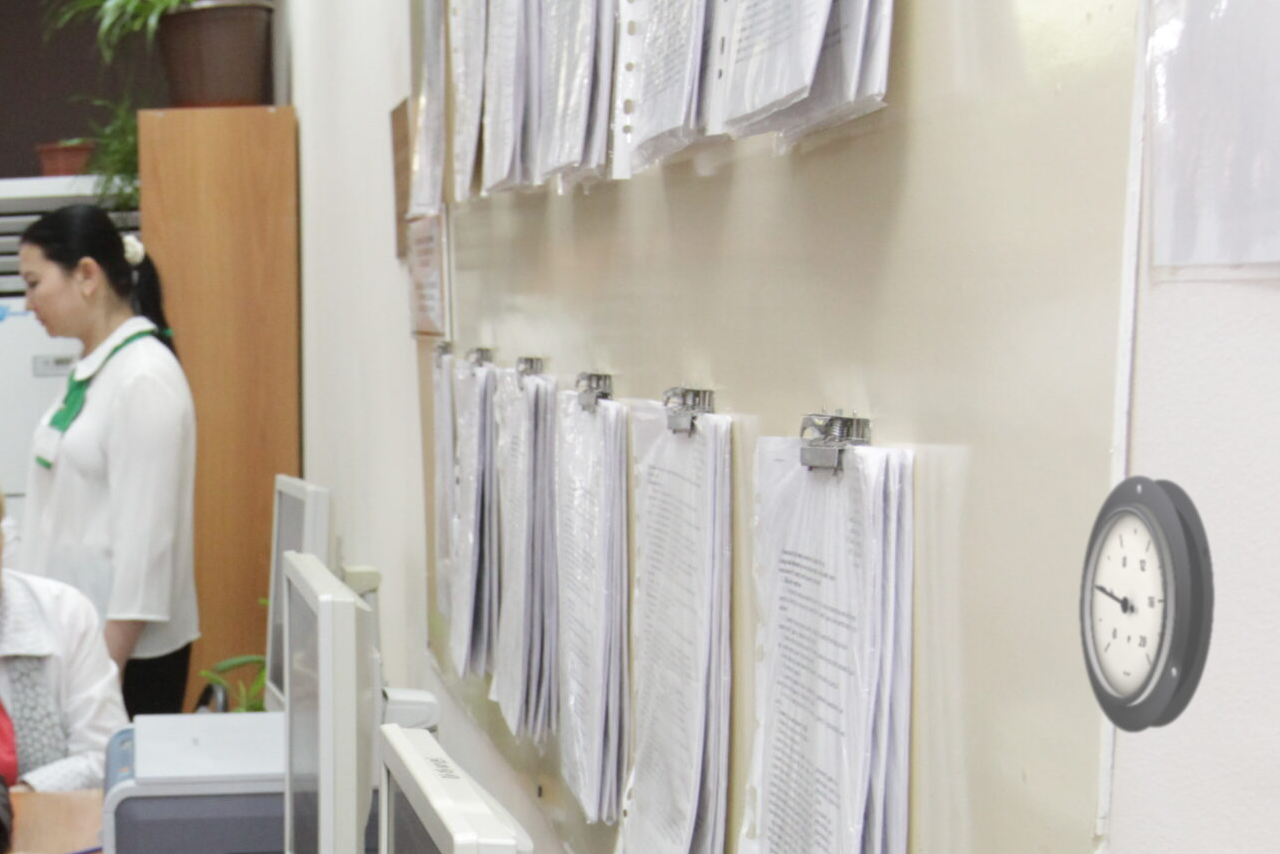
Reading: 4 V
